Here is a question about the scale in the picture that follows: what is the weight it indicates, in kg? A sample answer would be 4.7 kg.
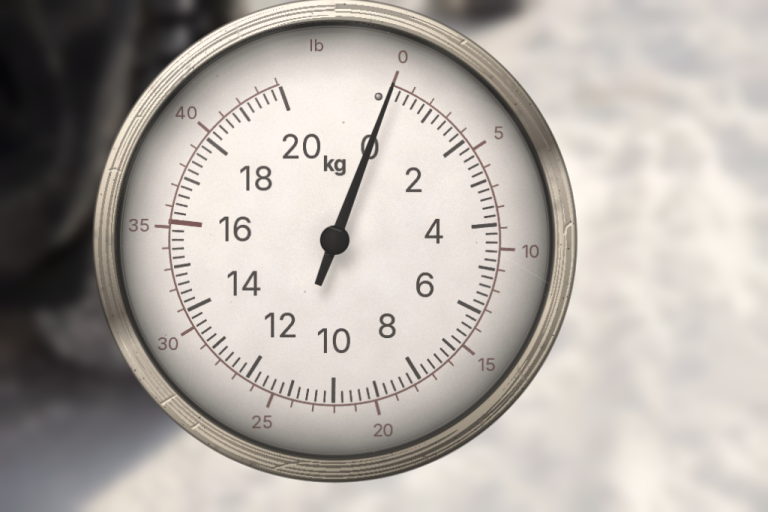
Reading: 0 kg
